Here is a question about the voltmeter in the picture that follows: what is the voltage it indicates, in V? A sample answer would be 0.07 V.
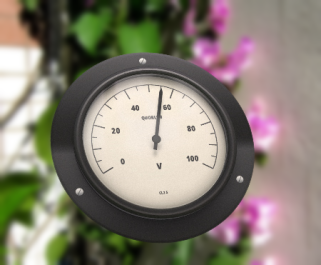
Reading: 55 V
